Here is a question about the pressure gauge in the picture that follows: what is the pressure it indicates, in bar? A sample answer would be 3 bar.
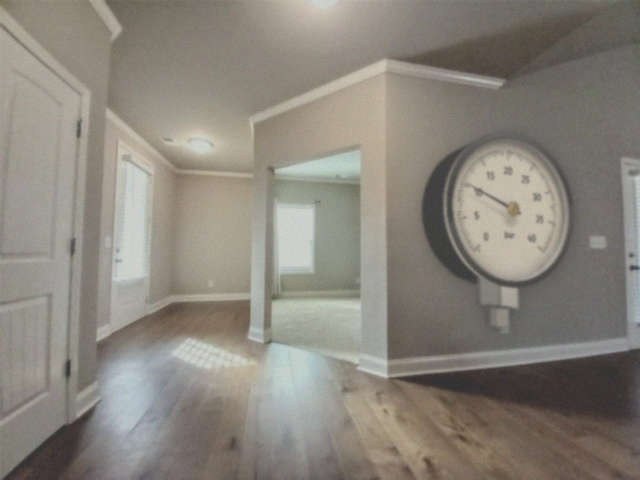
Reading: 10 bar
